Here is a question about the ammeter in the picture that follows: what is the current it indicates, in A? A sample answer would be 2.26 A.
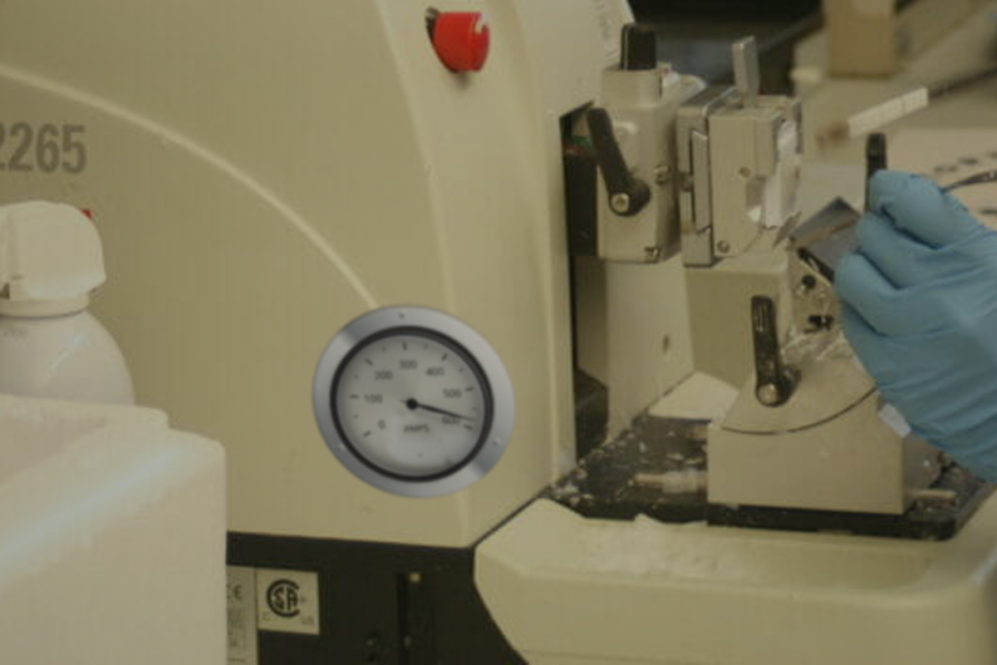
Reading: 575 A
